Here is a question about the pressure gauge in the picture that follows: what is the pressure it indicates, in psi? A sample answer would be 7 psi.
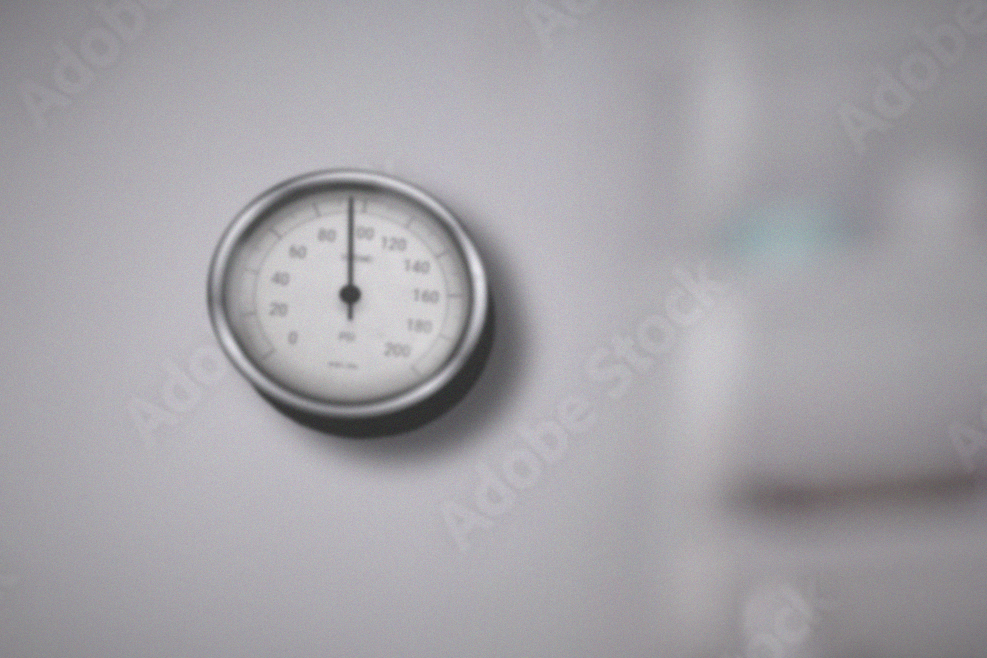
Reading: 95 psi
